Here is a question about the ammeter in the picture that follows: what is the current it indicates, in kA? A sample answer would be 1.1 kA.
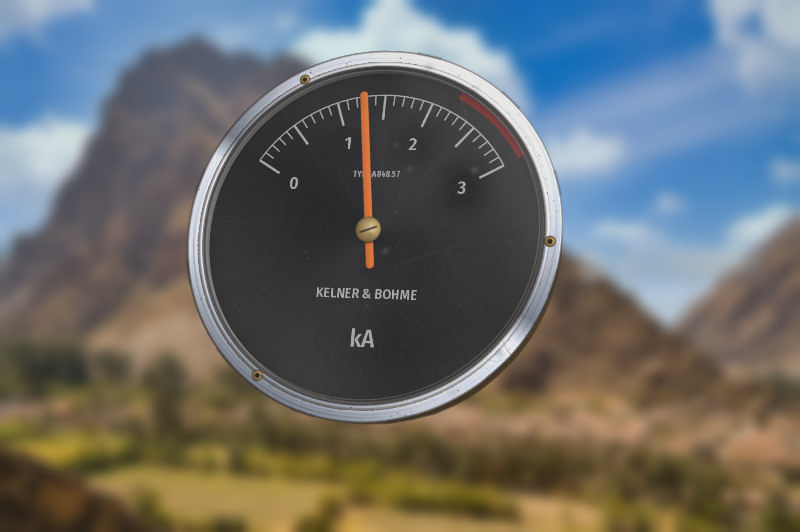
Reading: 1.3 kA
